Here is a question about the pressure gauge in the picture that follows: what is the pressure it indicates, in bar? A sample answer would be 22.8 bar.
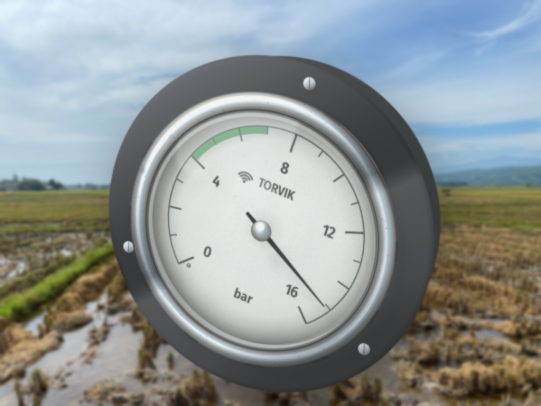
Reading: 15 bar
